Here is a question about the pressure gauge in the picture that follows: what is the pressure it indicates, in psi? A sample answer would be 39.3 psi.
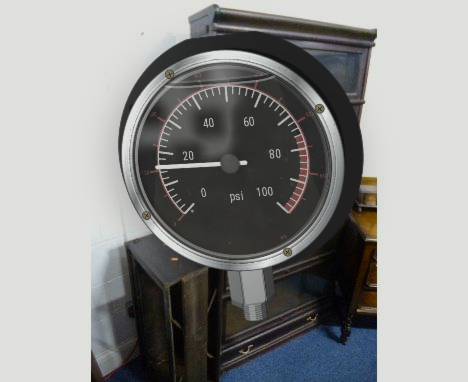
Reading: 16 psi
